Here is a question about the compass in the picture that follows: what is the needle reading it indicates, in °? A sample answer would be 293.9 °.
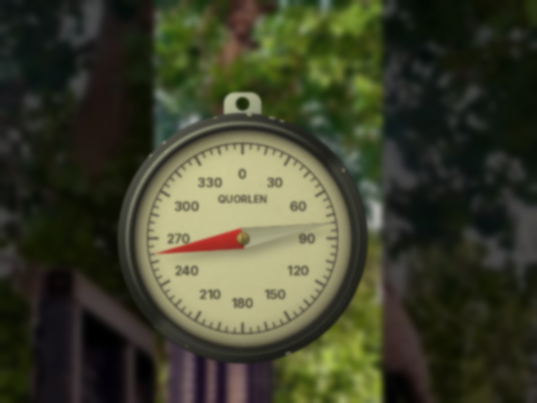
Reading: 260 °
